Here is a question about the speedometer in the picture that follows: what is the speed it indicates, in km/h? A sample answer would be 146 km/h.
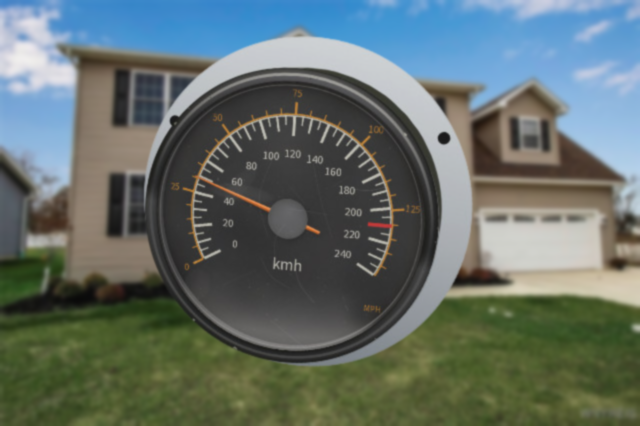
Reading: 50 km/h
